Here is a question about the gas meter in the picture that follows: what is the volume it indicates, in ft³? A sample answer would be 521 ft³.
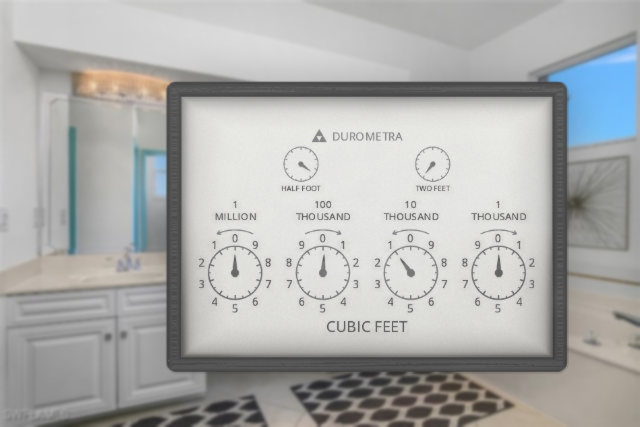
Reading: 1000 ft³
